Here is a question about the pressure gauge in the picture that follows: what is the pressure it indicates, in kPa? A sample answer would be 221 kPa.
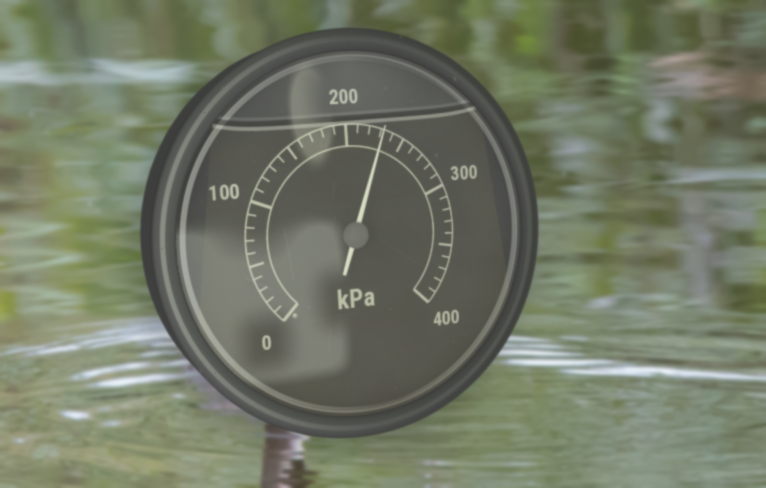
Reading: 230 kPa
